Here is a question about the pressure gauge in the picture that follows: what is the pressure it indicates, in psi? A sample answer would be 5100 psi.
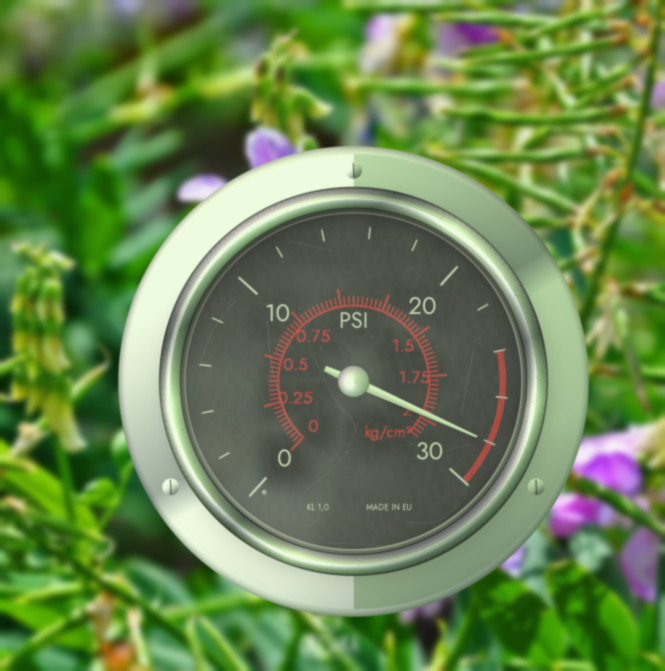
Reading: 28 psi
